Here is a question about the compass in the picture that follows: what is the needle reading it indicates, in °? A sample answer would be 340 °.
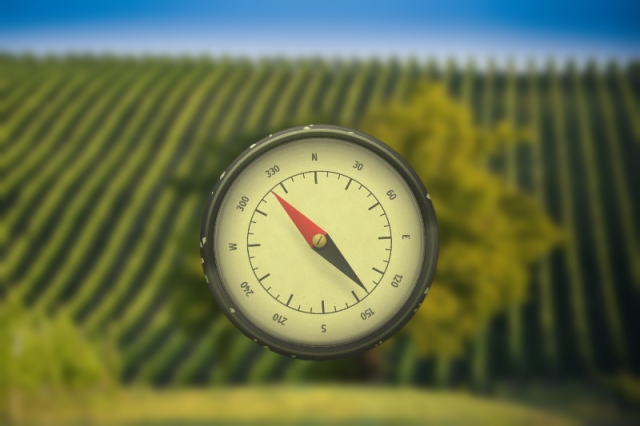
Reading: 320 °
